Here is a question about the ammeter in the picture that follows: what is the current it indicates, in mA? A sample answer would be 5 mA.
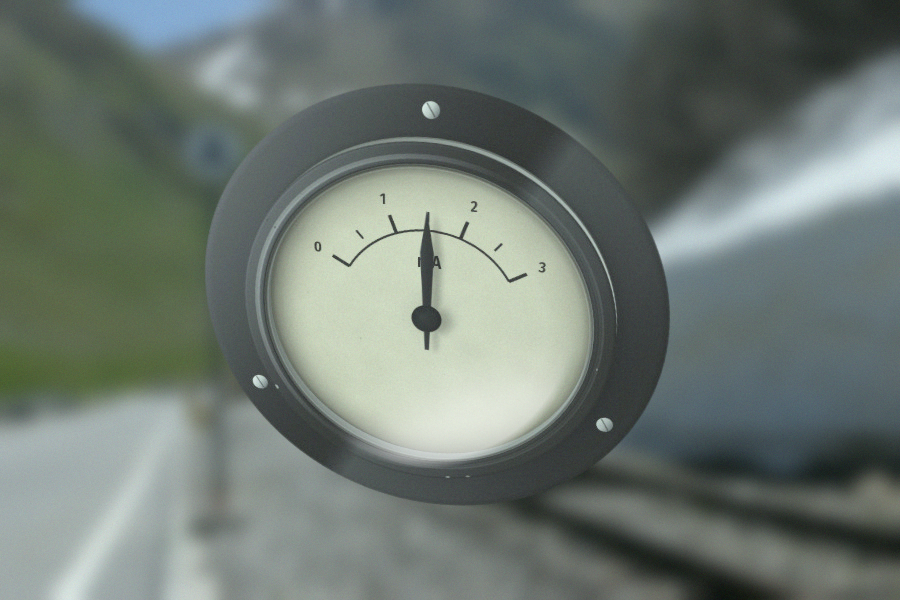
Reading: 1.5 mA
